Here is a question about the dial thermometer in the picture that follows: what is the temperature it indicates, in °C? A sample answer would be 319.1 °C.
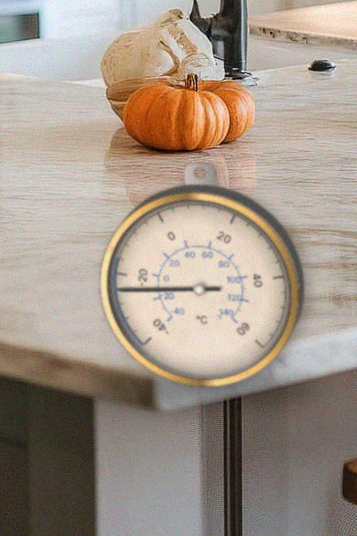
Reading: -24 °C
